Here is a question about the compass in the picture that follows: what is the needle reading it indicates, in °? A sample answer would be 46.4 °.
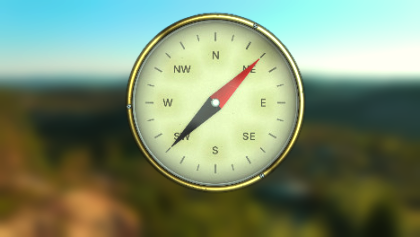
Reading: 45 °
